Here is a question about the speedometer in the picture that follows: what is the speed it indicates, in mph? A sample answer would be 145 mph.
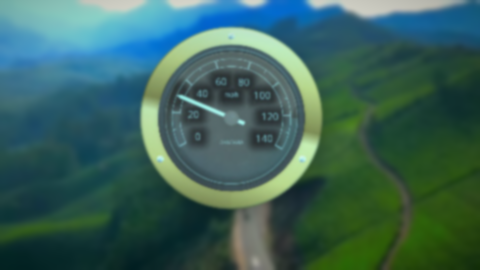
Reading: 30 mph
